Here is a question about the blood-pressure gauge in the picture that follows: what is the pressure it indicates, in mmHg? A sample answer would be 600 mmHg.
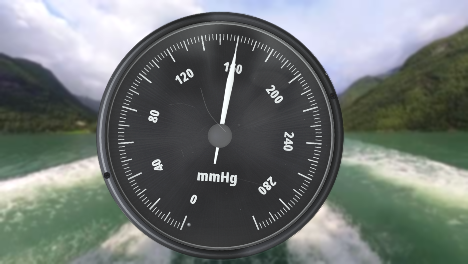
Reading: 160 mmHg
